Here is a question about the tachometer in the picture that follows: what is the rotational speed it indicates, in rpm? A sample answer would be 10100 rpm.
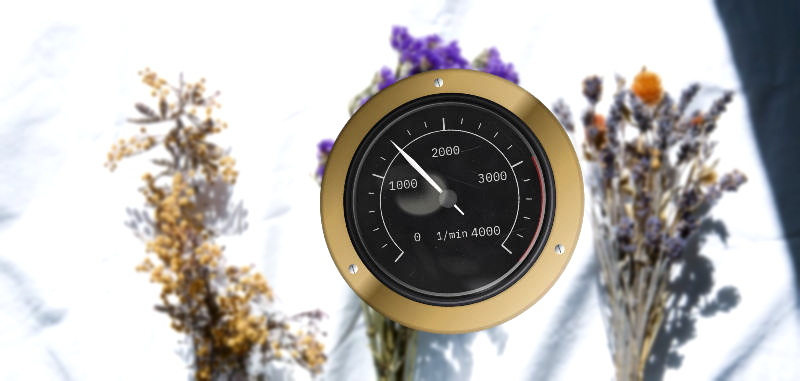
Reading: 1400 rpm
